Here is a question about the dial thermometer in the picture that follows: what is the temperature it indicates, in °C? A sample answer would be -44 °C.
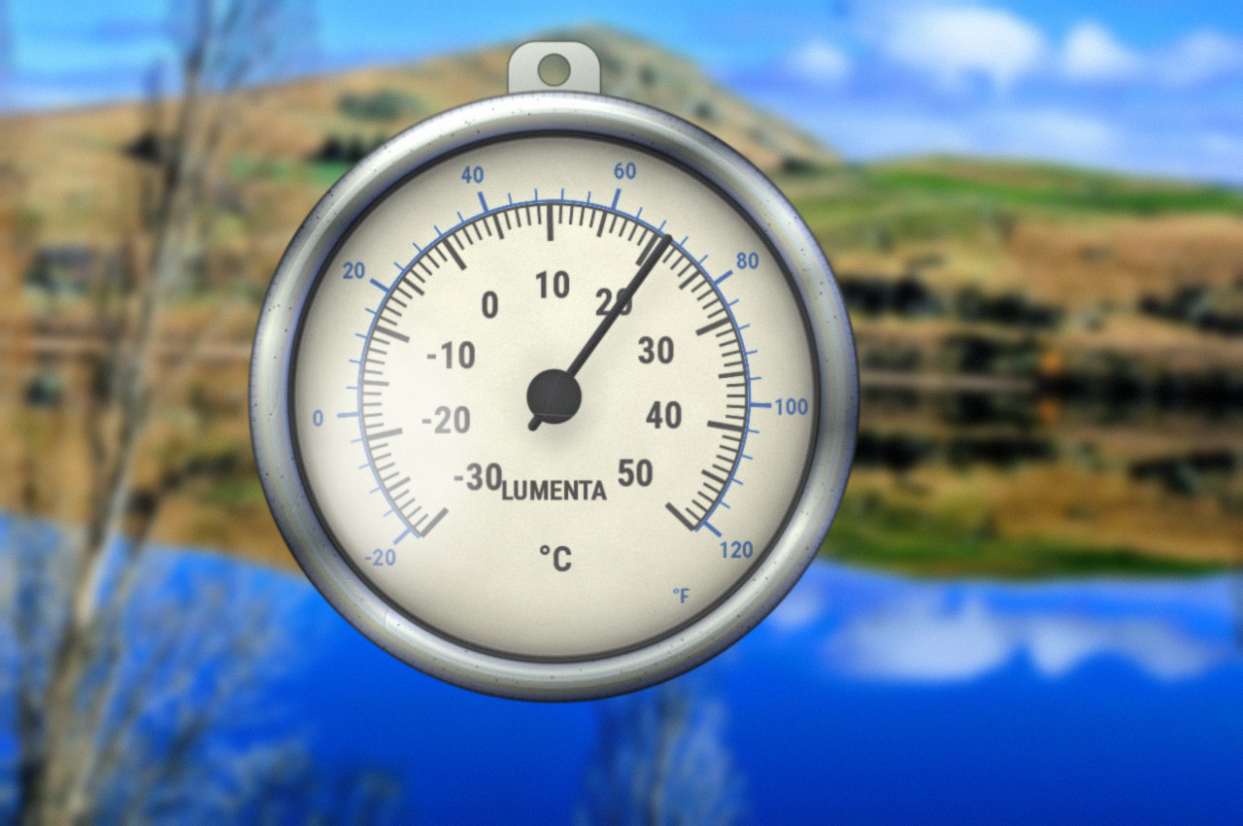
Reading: 21 °C
